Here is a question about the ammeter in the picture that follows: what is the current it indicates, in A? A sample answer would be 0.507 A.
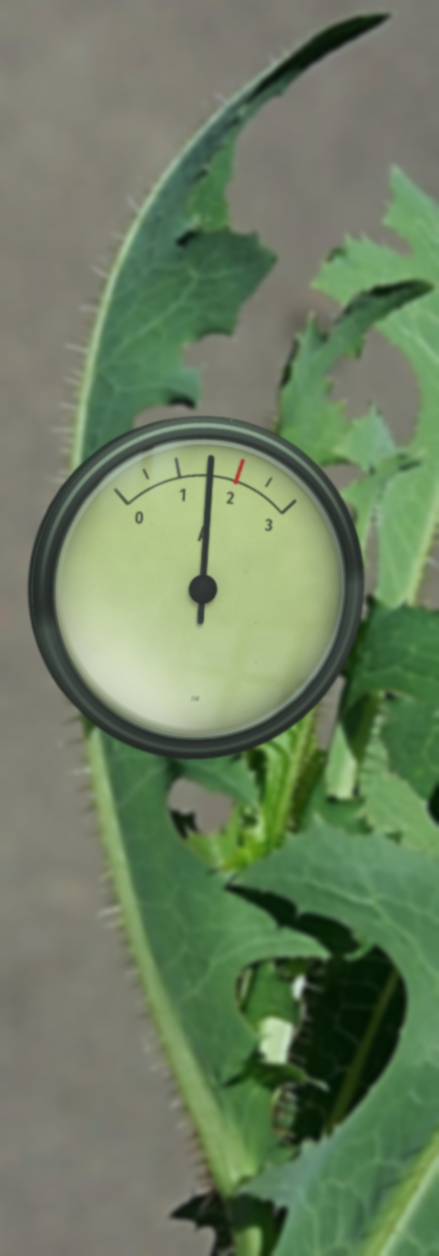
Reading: 1.5 A
